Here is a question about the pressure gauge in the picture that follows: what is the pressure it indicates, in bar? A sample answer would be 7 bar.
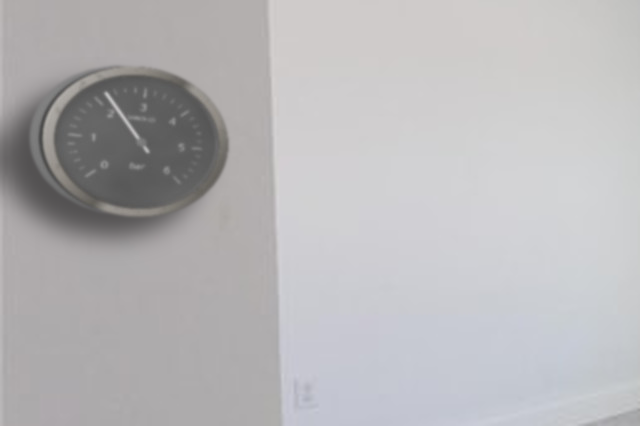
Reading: 2.2 bar
